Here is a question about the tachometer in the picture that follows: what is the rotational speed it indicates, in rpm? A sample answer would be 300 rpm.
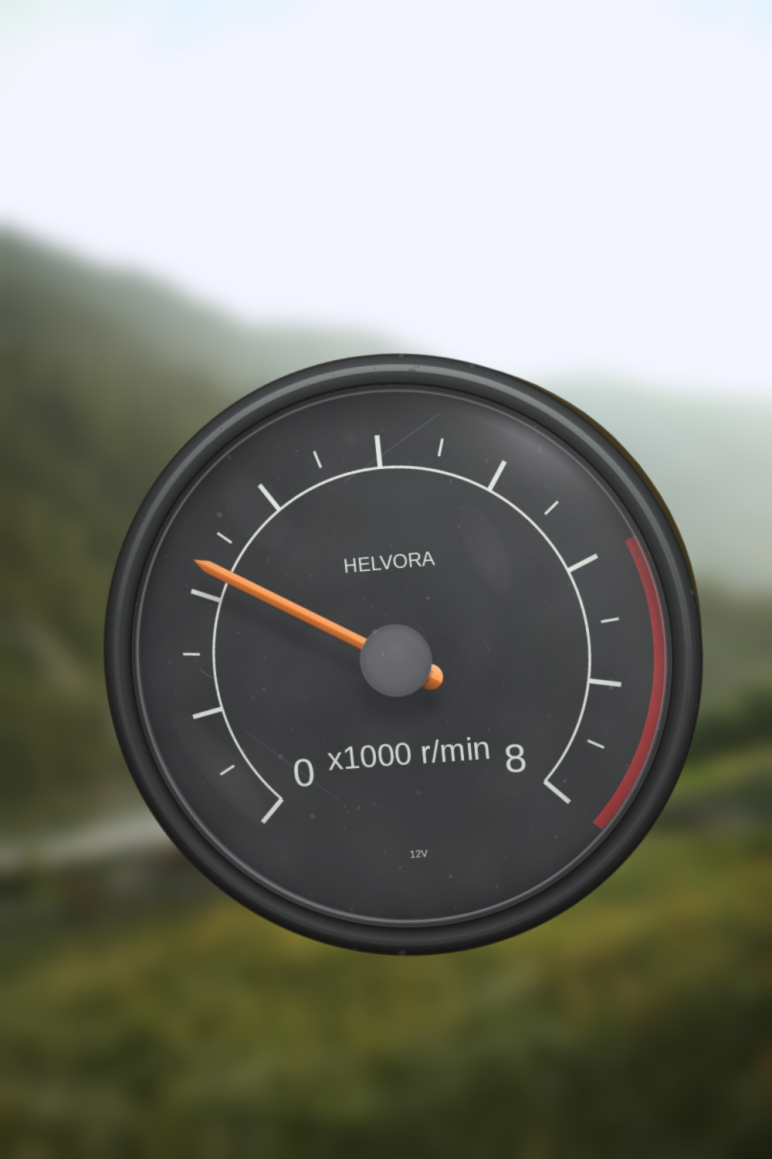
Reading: 2250 rpm
